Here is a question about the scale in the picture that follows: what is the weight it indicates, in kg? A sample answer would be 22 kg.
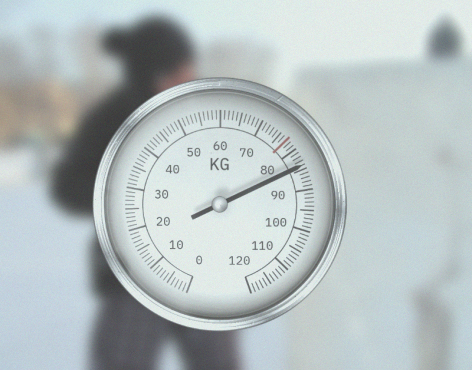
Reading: 84 kg
